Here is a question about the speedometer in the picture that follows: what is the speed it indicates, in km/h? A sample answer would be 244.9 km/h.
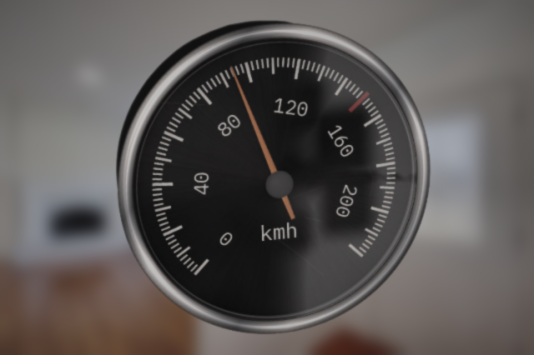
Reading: 94 km/h
